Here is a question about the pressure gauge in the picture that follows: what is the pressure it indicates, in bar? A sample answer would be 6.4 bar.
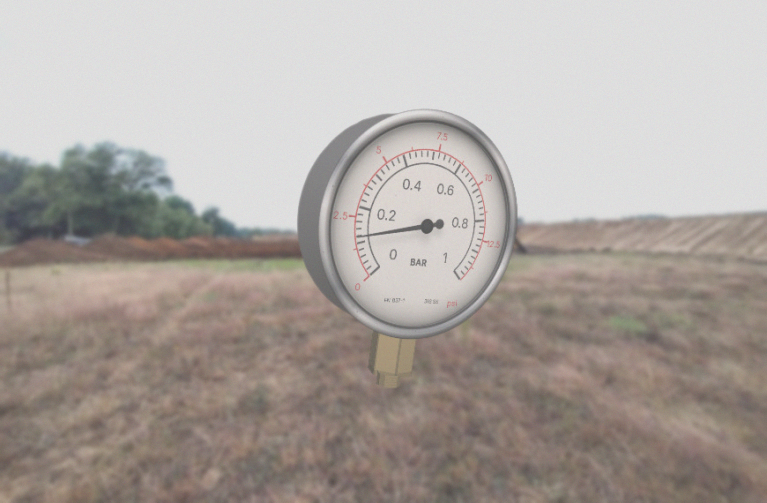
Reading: 0.12 bar
